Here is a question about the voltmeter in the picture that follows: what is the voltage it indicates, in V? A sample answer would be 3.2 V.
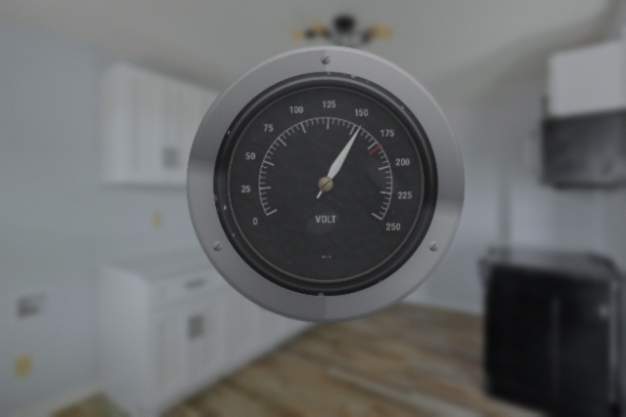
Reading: 155 V
